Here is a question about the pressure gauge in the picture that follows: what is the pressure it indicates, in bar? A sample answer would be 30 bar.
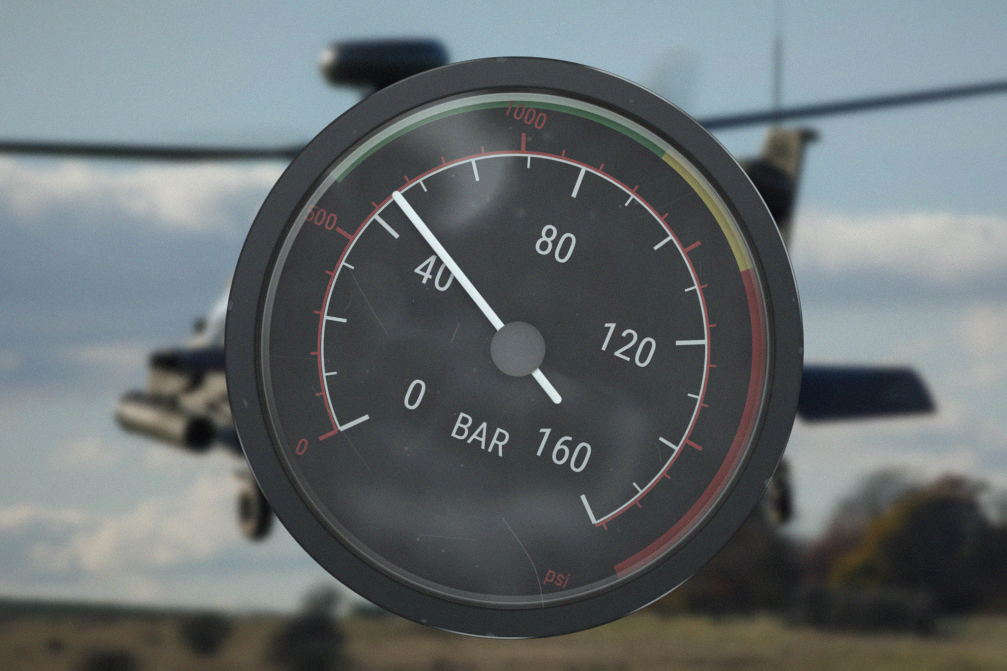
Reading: 45 bar
